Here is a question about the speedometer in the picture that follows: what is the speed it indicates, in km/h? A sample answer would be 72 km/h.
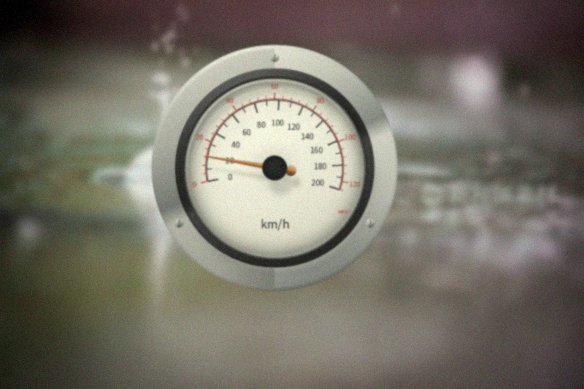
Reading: 20 km/h
